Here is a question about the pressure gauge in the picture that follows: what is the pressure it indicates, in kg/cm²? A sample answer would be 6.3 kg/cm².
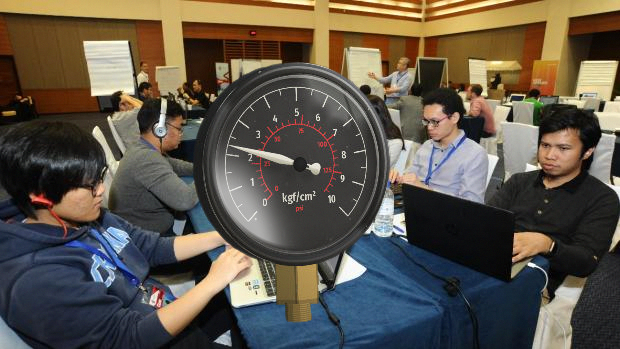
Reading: 2.25 kg/cm²
